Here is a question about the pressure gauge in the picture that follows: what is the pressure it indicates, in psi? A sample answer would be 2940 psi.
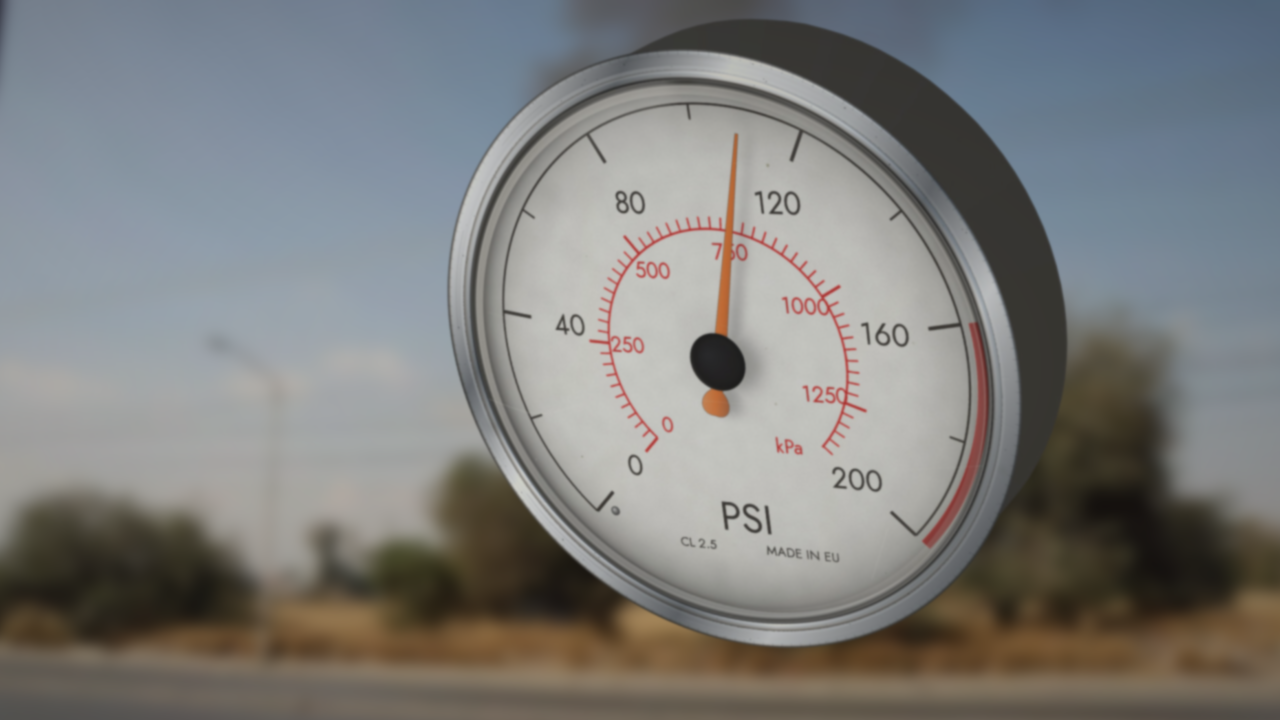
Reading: 110 psi
